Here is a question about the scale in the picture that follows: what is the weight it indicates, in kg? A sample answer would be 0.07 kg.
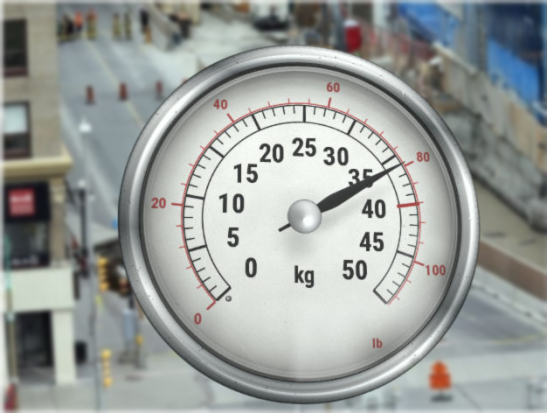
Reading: 36 kg
